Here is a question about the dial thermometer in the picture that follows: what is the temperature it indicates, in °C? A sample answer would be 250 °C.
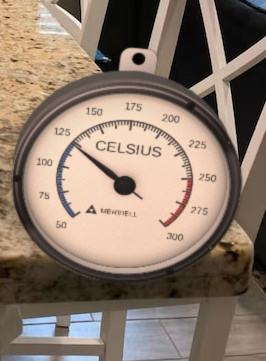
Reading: 125 °C
